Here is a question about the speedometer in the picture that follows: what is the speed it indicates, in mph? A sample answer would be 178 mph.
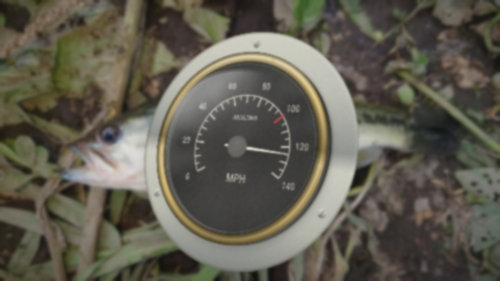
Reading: 125 mph
